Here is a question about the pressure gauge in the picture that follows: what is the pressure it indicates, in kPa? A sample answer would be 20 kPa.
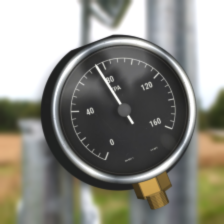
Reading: 75 kPa
